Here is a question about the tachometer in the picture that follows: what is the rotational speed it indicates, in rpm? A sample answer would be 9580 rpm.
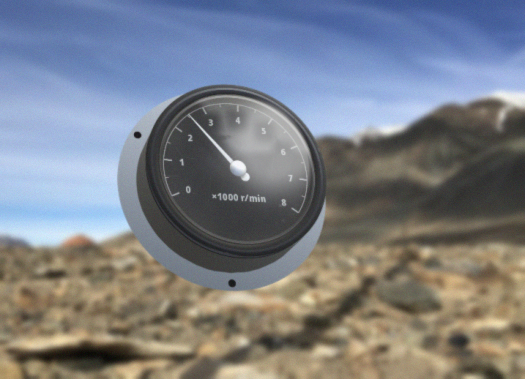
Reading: 2500 rpm
